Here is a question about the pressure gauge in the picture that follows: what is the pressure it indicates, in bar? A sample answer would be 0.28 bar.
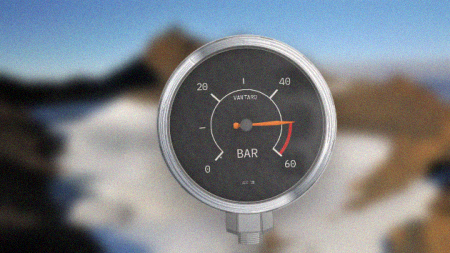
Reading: 50 bar
